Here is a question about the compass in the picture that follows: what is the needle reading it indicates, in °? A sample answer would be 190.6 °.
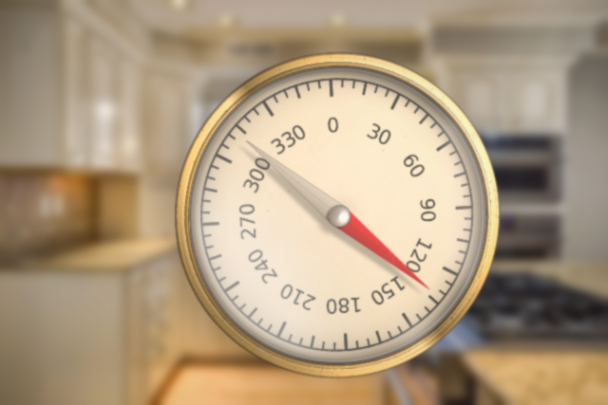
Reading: 132.5 °
